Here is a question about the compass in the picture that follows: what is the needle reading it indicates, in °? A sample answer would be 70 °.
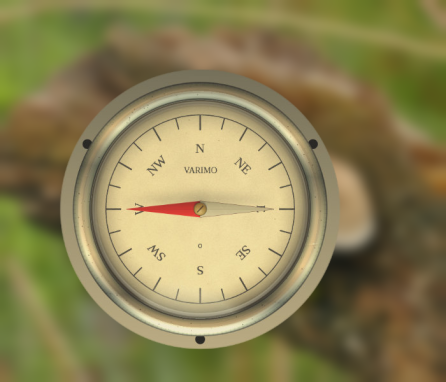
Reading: 270 °
